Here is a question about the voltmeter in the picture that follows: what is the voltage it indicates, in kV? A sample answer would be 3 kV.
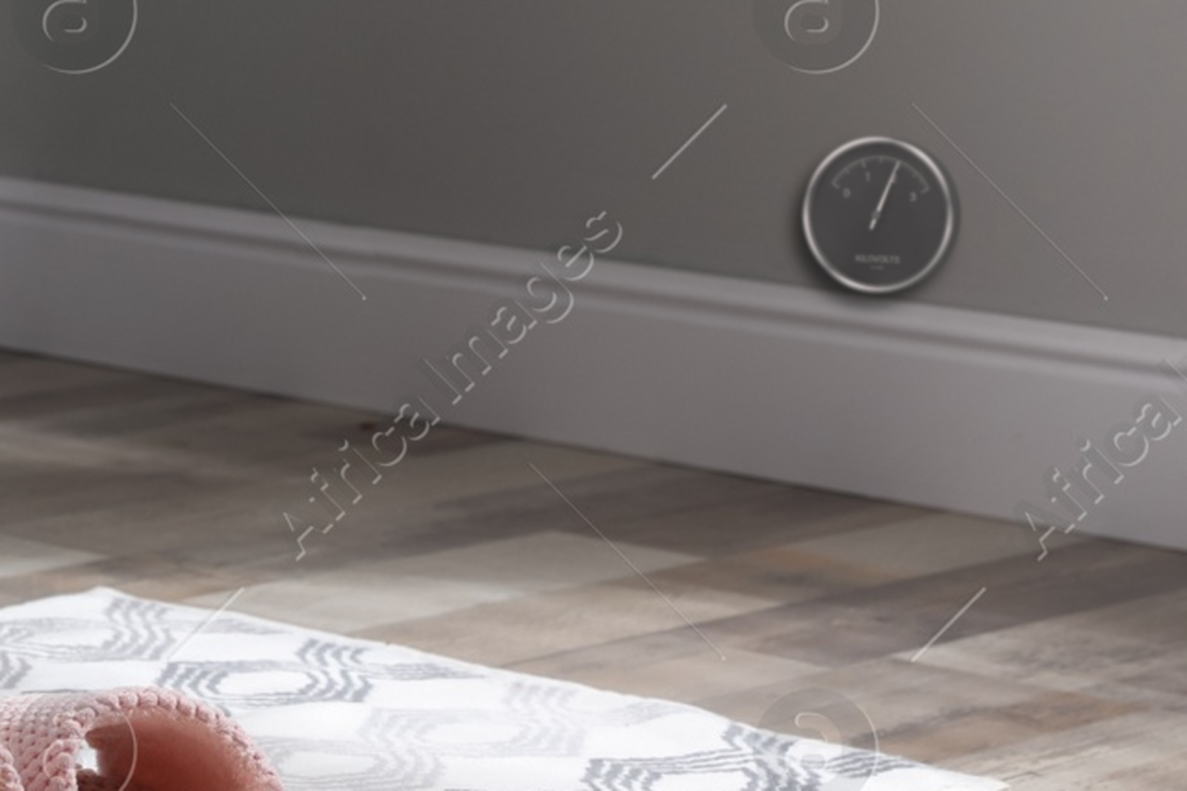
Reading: 2 kV
